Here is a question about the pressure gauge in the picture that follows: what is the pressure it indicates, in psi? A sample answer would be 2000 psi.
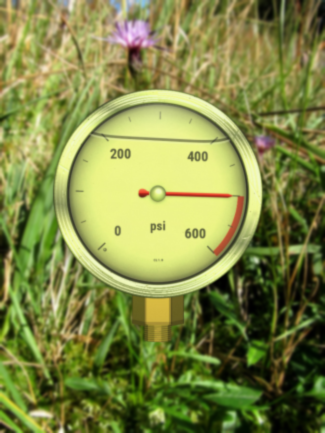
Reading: 500 psi
